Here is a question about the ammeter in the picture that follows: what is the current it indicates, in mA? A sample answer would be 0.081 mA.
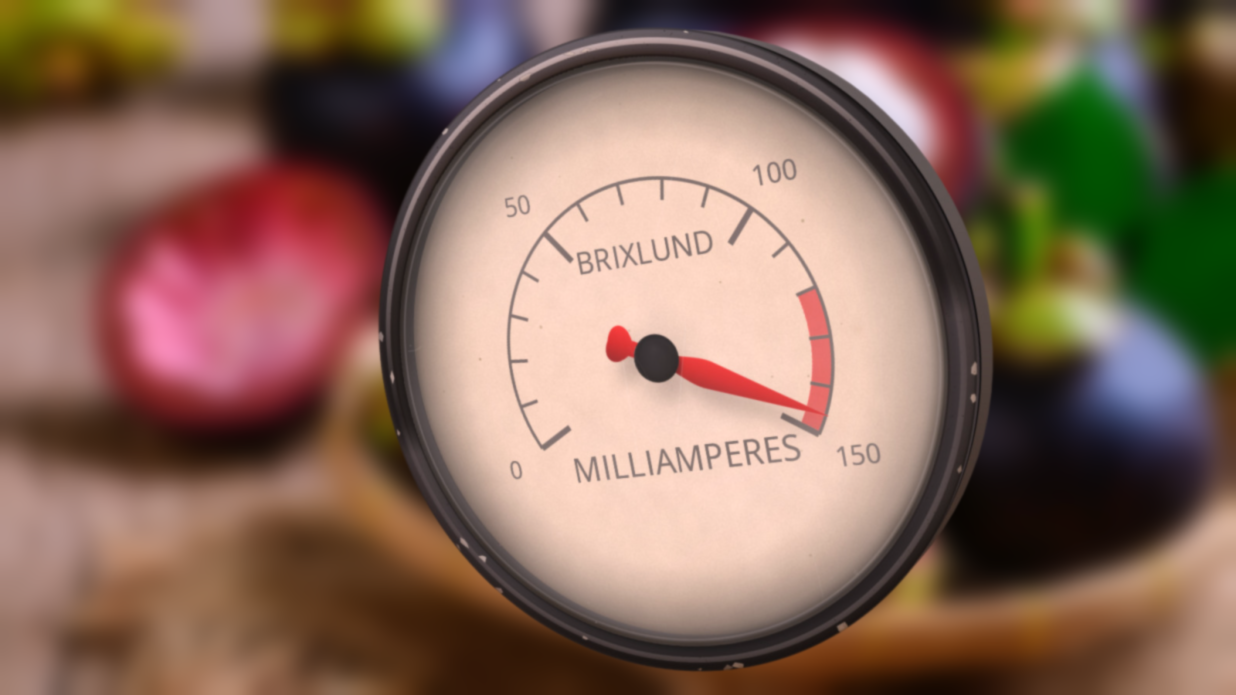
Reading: 145 mA
